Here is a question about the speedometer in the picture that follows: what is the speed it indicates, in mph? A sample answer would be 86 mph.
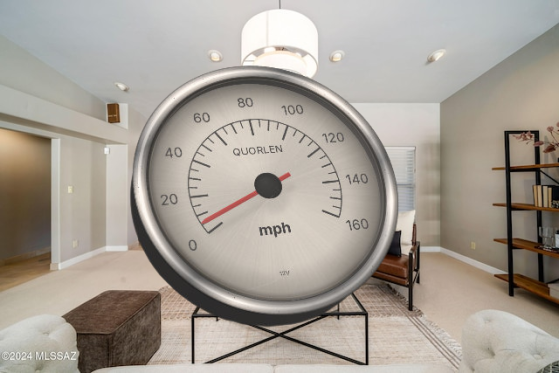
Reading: 5 mph
